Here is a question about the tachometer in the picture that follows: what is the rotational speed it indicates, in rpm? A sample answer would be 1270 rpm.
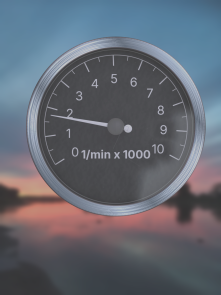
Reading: 1750 rpm
